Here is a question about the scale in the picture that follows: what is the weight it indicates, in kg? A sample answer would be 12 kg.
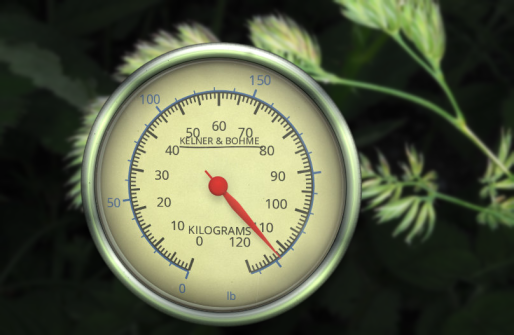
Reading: 112 kg
